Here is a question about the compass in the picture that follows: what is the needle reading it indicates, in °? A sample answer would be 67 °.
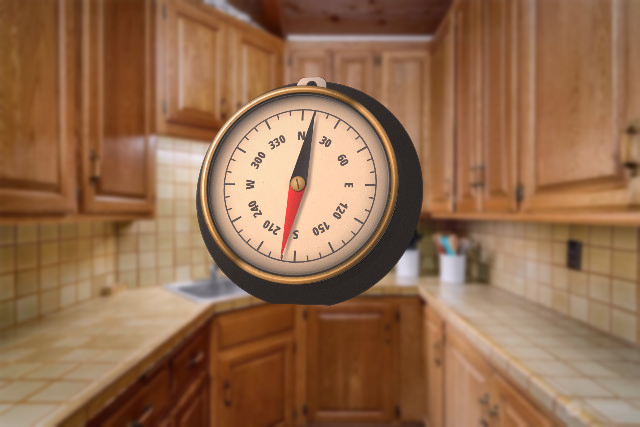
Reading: 190 °
